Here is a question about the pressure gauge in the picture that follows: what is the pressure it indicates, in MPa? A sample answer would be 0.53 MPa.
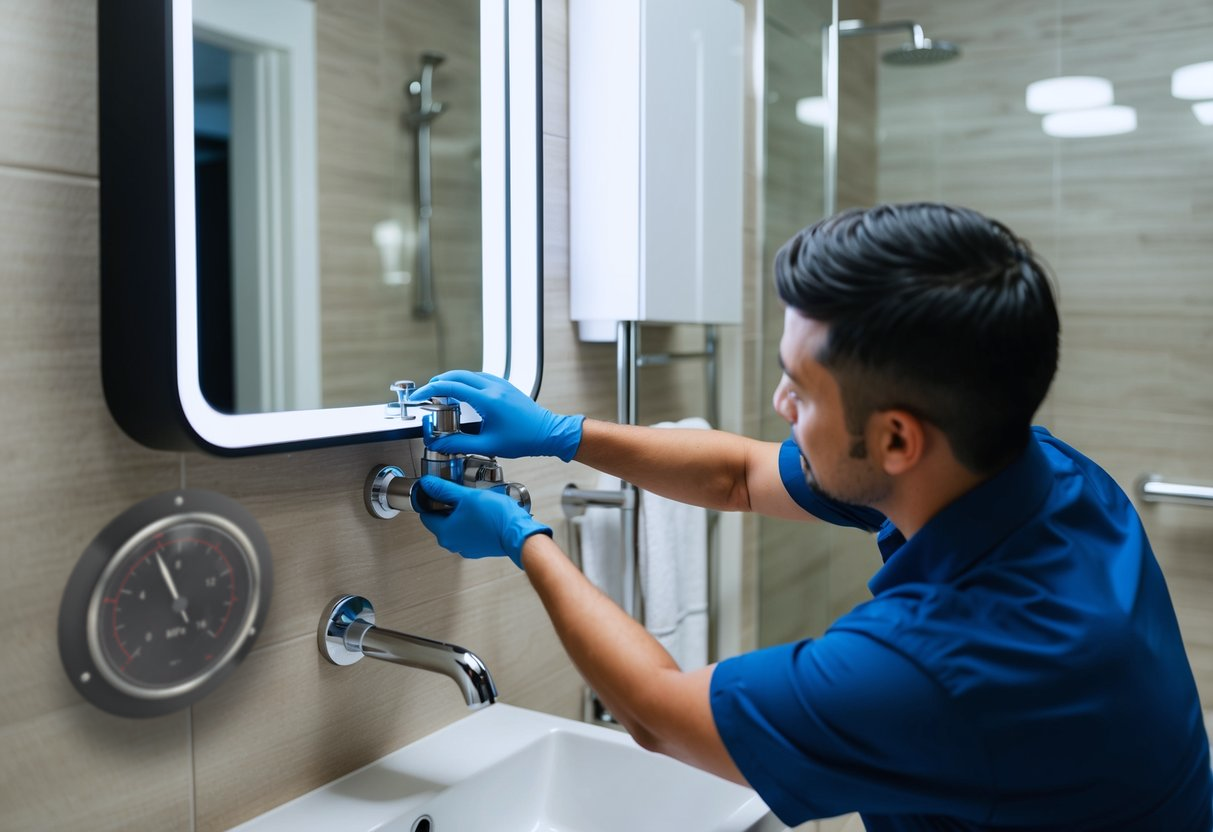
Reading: 6.5 MPa
